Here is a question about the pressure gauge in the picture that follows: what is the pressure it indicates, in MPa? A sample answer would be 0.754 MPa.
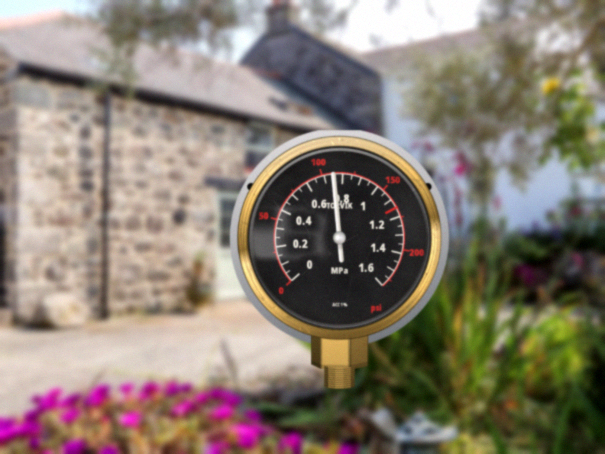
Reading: 0.75 MPa
